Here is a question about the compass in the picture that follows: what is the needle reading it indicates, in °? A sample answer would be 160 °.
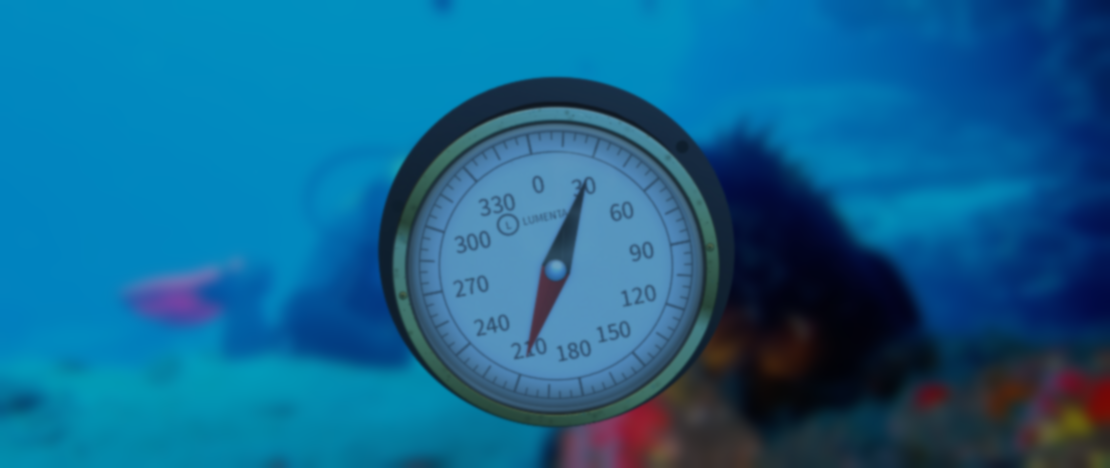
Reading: 210 °
